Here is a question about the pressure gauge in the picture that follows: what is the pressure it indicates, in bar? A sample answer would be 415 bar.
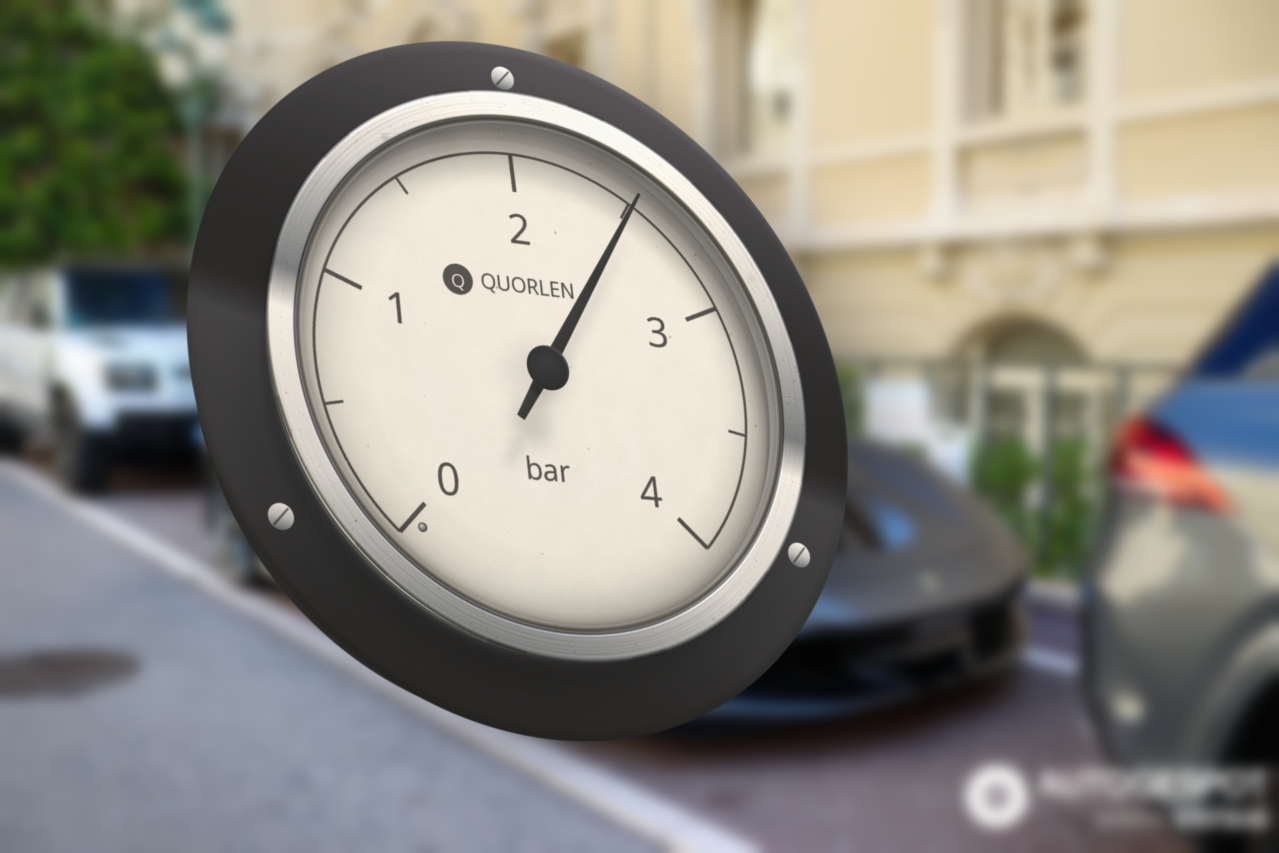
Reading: 2.5 bar
